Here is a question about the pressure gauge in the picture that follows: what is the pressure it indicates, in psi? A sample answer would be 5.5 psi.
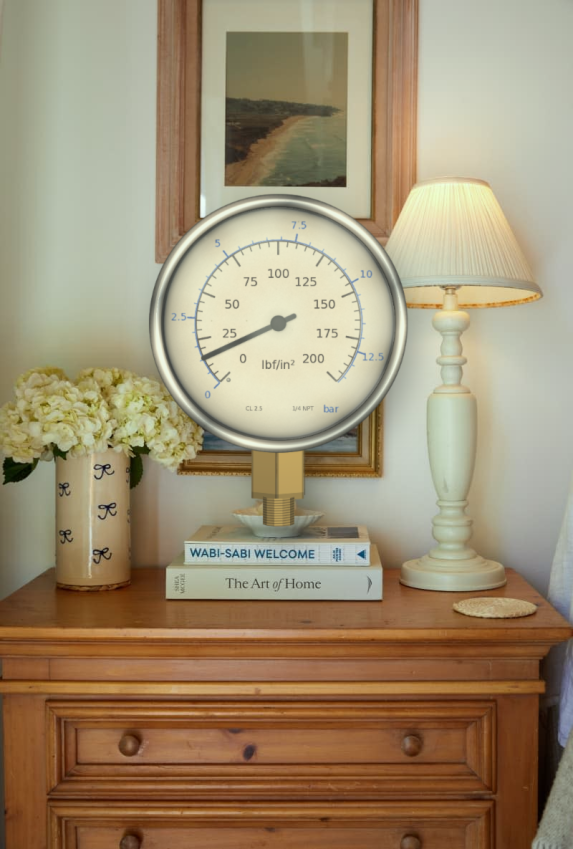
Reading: 15 psi
